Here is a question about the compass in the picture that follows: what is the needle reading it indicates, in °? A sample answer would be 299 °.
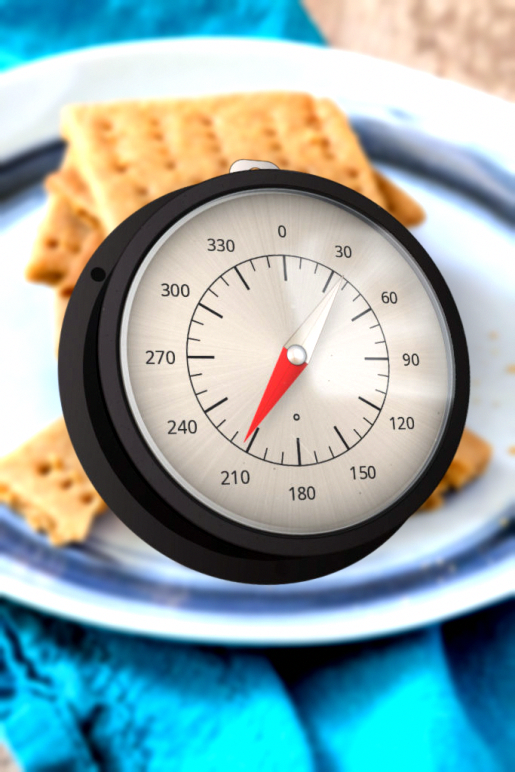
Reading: 215 °
